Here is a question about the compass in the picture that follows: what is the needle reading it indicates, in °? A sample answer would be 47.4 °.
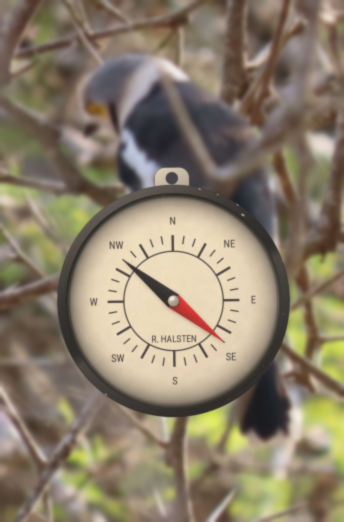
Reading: 130 °
